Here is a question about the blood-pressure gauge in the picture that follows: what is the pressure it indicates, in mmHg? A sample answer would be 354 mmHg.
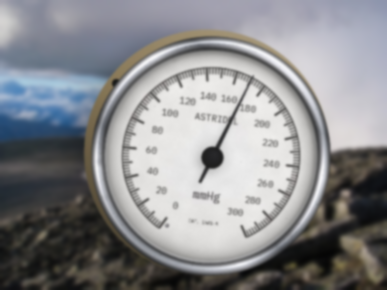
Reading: 170 mmHg
